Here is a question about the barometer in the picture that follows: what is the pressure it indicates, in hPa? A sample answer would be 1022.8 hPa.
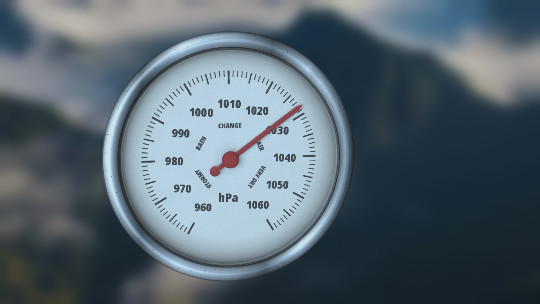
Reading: 1028 hPa
